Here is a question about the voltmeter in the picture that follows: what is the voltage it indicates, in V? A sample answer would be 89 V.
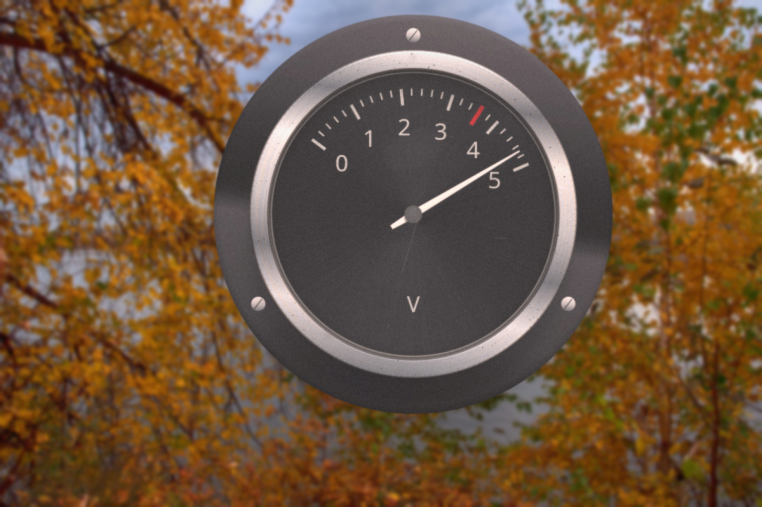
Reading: 4.7 V
